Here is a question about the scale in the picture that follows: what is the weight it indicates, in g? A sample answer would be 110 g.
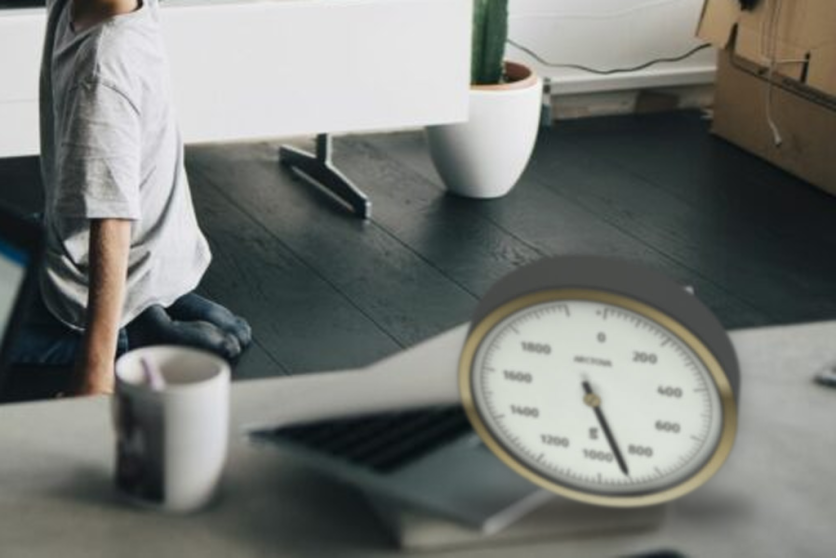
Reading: 900 g
